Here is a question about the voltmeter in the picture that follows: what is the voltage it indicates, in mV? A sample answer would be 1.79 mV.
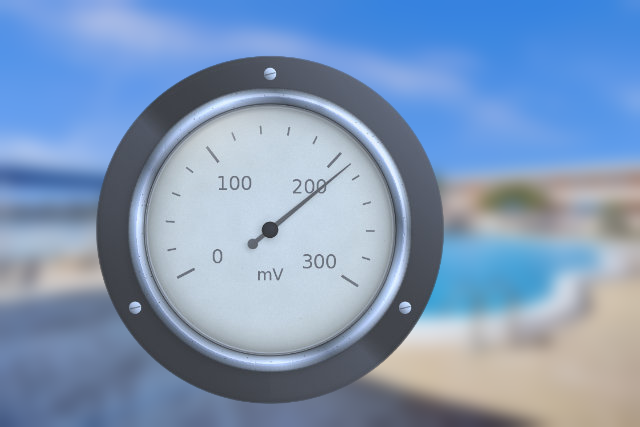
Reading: 210 mV
